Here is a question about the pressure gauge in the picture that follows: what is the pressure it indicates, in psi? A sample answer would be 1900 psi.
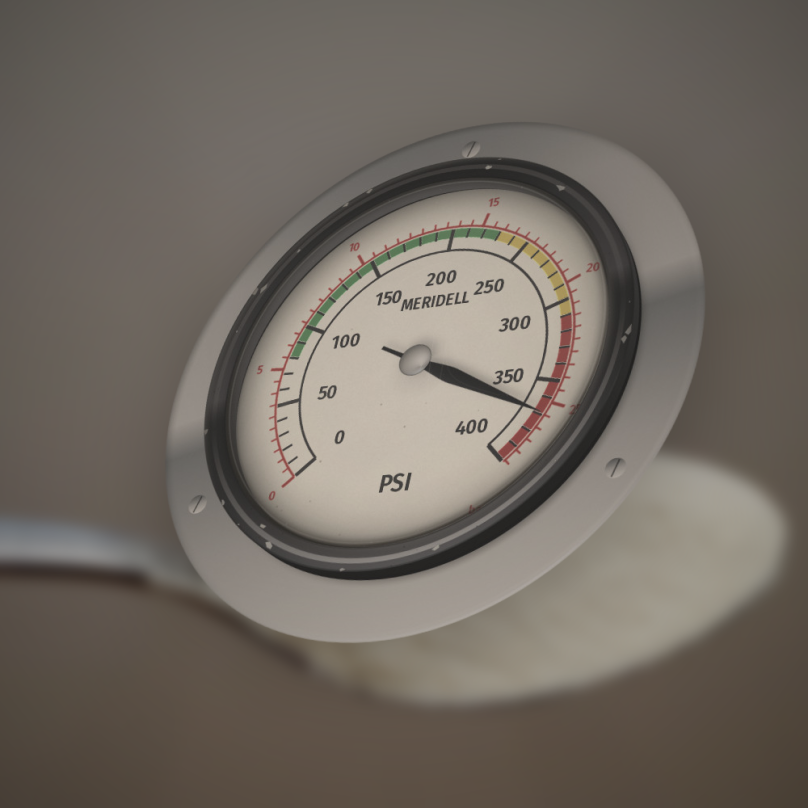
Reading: 370 psi
